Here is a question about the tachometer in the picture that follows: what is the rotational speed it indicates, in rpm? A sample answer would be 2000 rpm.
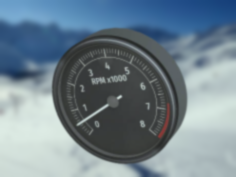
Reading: 500 rpm
